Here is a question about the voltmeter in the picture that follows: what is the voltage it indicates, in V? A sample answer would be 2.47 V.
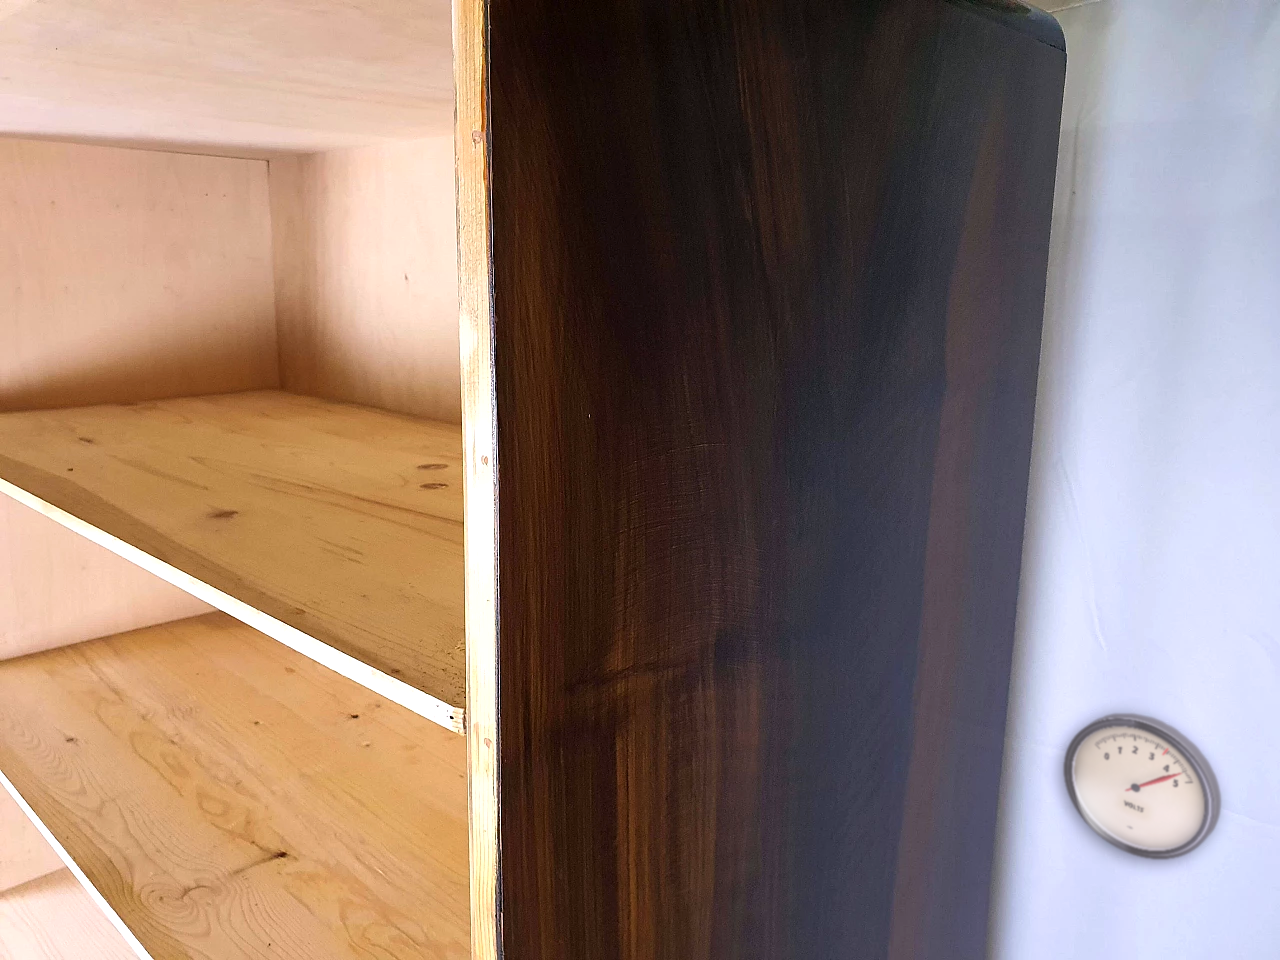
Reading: 4.5 V
